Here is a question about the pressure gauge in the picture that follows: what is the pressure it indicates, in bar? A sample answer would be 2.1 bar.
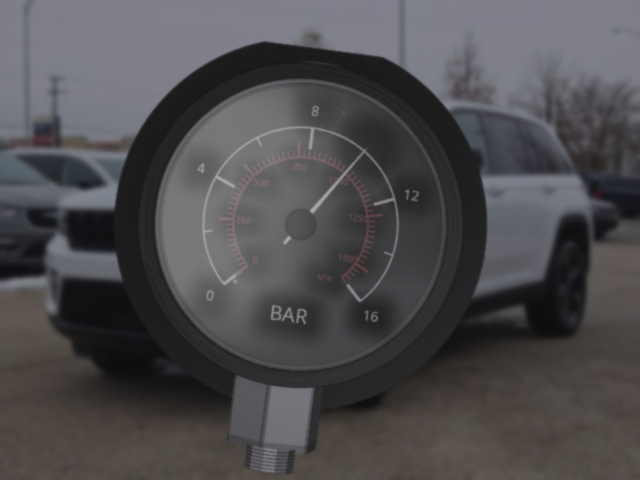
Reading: 10 bar
